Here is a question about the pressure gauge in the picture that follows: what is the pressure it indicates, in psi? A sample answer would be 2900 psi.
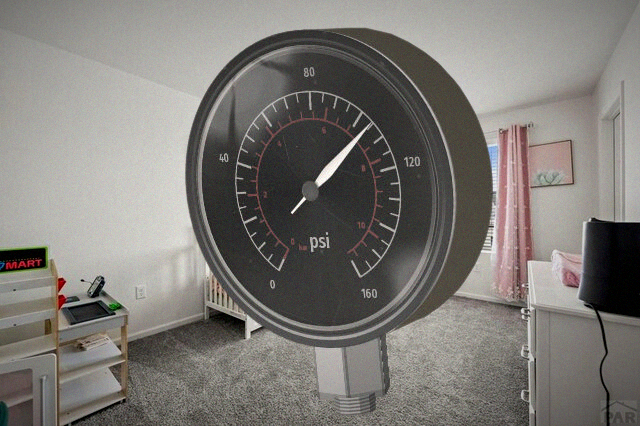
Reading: 105 psi
